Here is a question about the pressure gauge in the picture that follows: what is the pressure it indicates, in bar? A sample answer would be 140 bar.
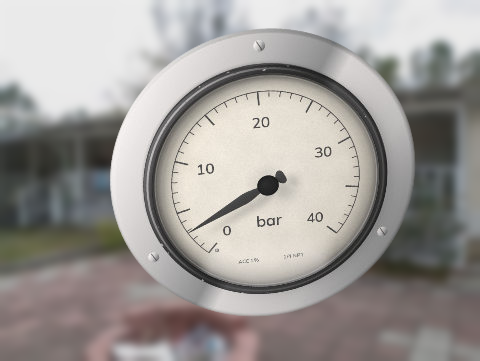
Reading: 3 bar
